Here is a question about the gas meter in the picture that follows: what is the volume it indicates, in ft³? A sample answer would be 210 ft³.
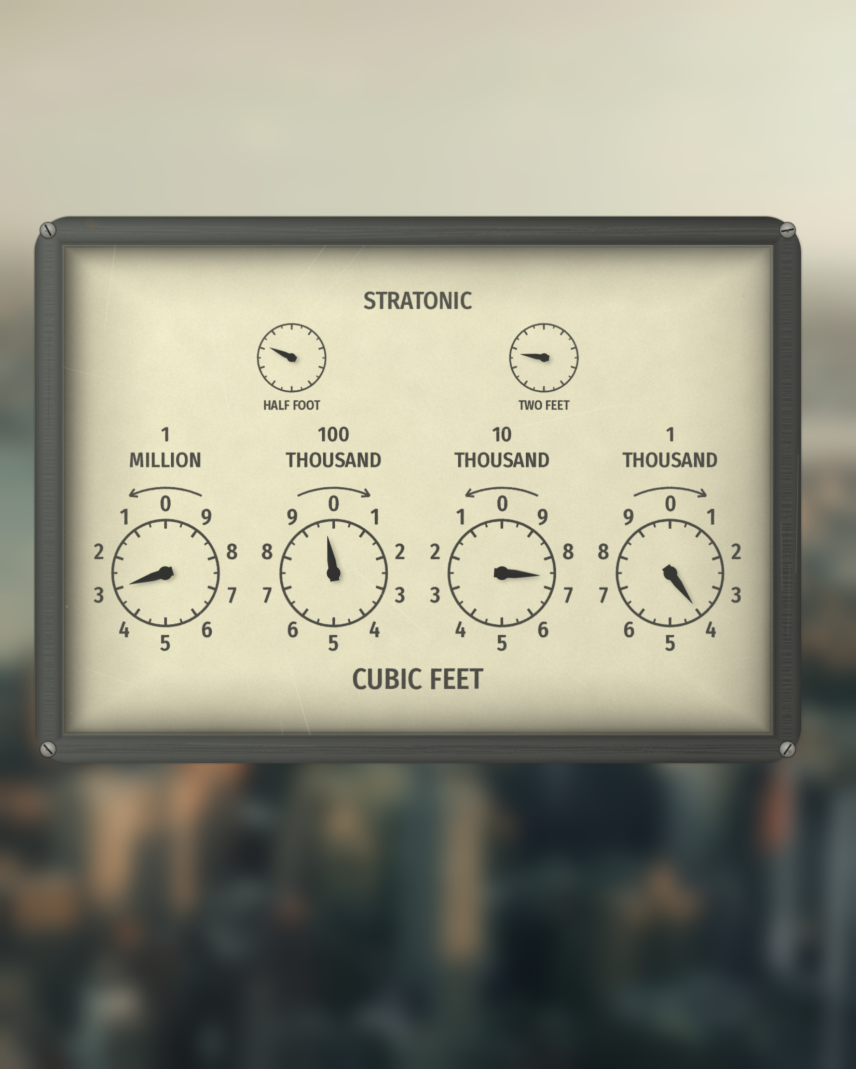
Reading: 297400 ft³
